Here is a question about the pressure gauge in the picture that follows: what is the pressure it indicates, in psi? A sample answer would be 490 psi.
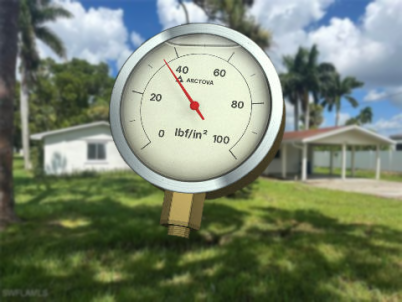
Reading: 35 psi
